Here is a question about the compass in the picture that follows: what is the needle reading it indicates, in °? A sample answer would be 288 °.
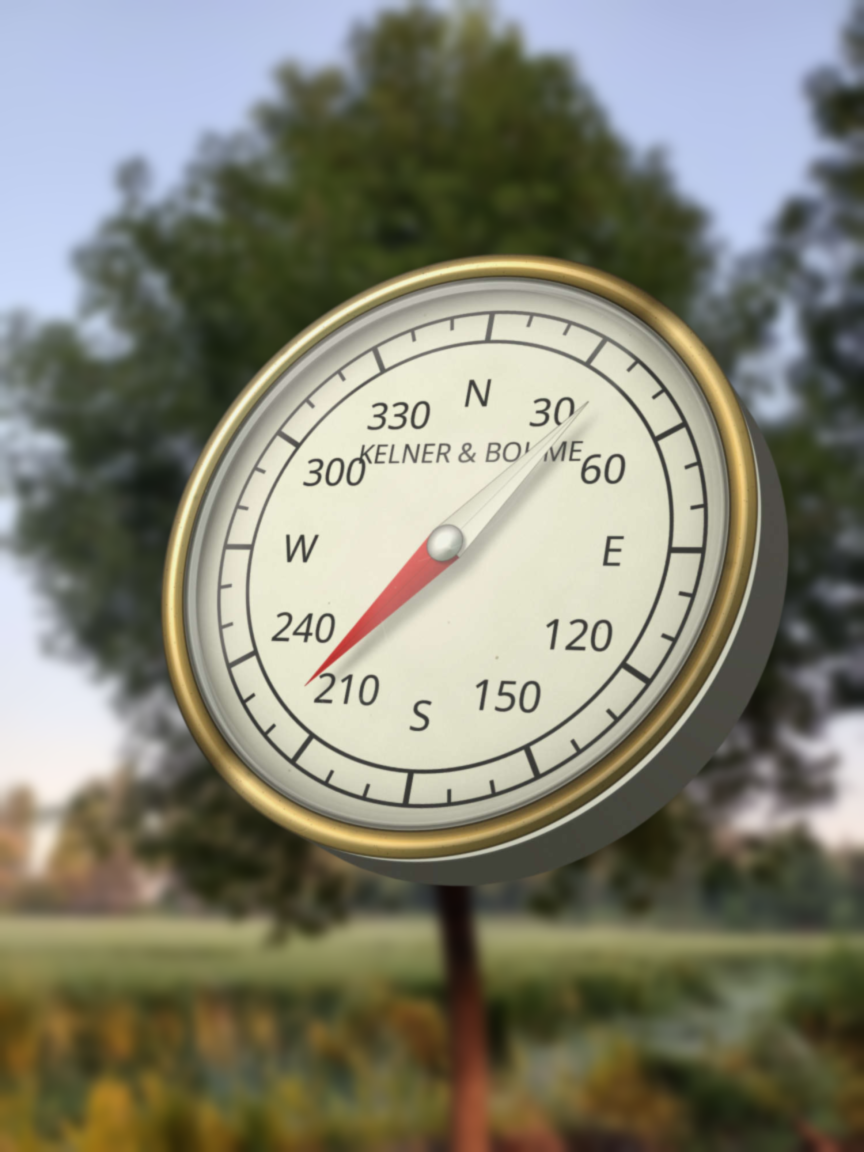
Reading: 220 °
